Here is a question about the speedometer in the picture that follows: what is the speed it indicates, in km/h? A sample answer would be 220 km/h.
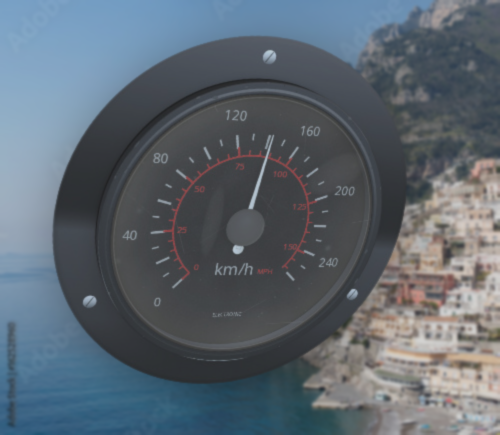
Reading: 140 km/h
